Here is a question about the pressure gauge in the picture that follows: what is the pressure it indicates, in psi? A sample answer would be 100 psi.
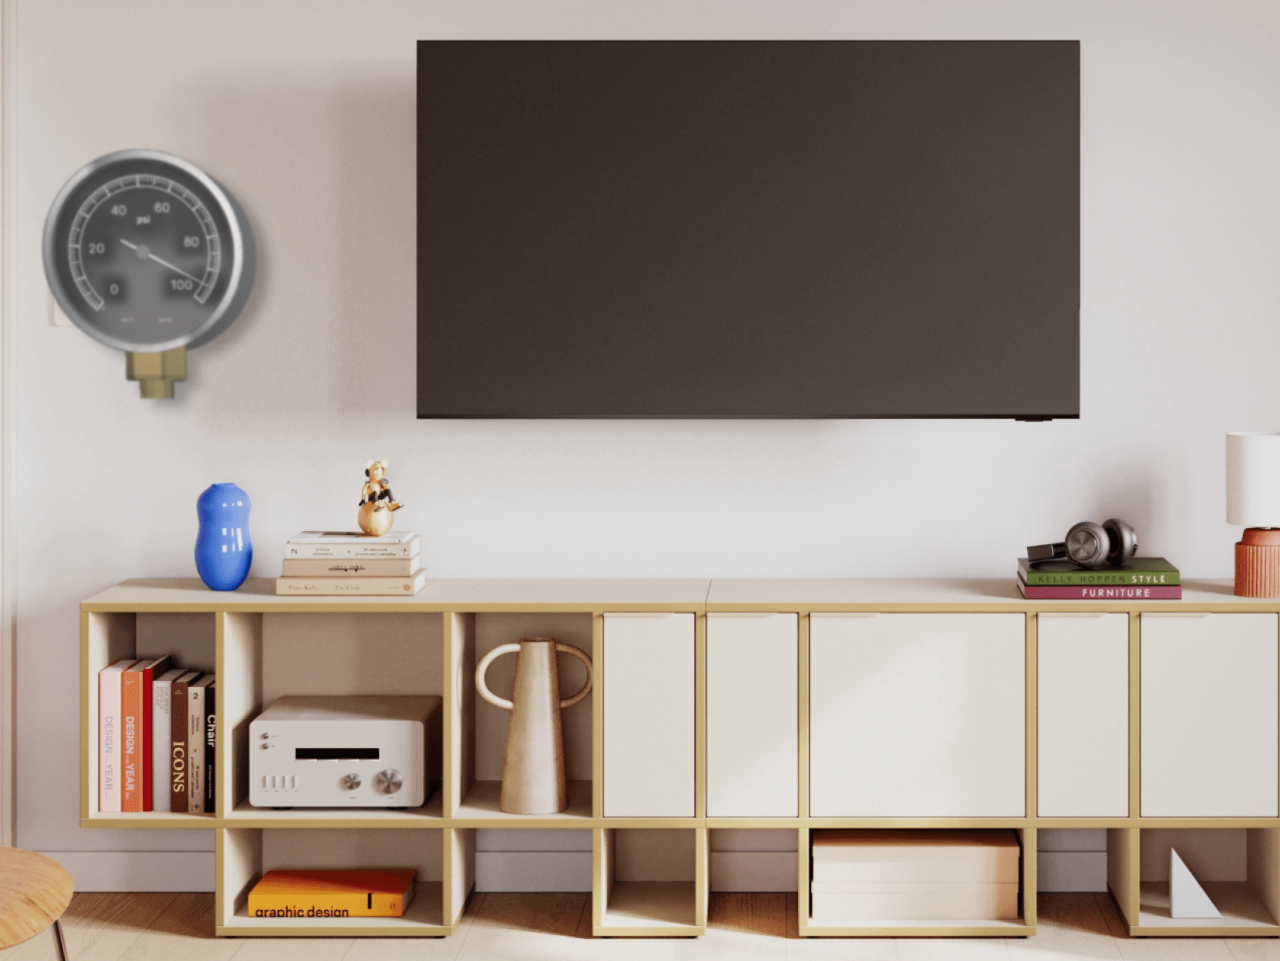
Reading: 95 psi
